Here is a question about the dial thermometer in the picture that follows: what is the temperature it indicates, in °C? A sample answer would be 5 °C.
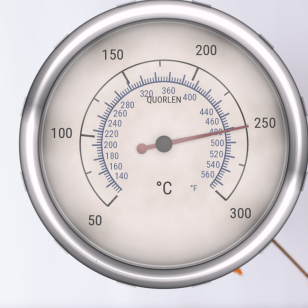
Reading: 250 °C
